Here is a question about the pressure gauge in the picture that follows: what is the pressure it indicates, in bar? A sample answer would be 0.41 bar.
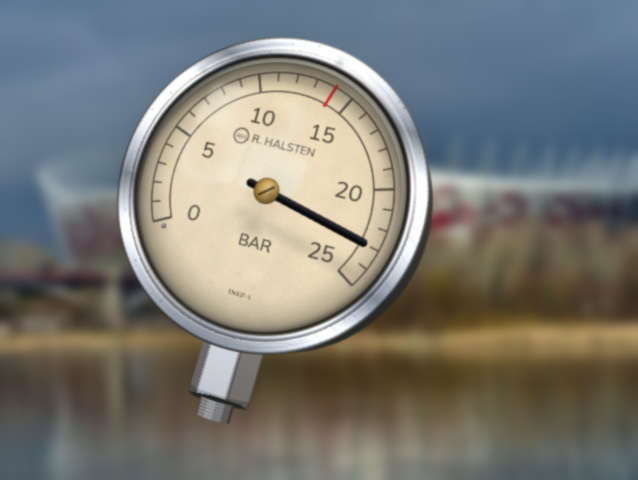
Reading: 23 bar
